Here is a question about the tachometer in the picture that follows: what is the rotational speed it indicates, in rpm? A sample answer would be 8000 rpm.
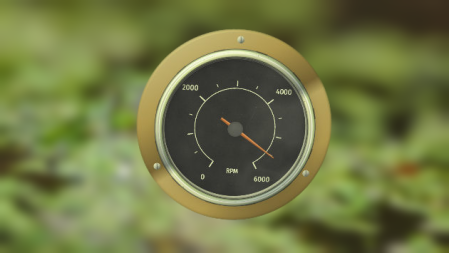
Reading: 5500 rpm
